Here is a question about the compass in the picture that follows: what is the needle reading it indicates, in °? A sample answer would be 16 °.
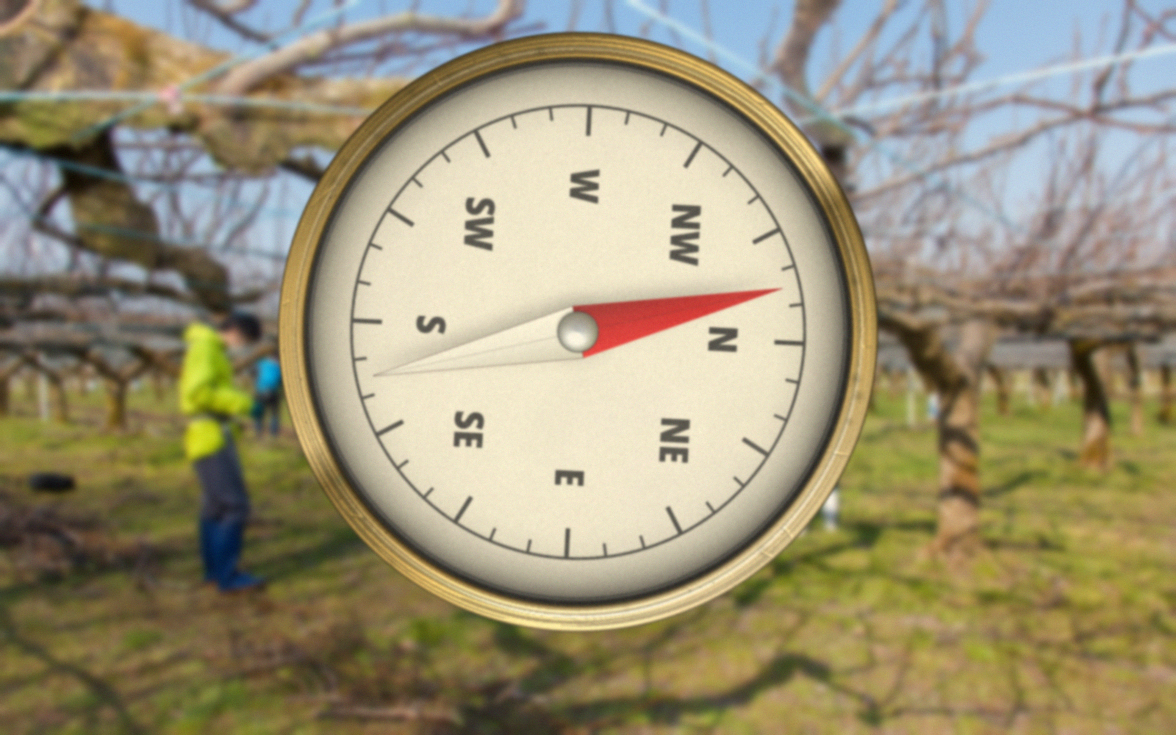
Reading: 345 °
